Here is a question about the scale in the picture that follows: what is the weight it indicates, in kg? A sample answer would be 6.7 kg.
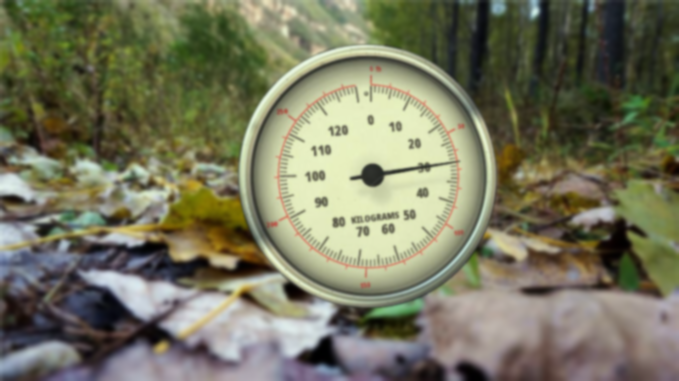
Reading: 30 kg
